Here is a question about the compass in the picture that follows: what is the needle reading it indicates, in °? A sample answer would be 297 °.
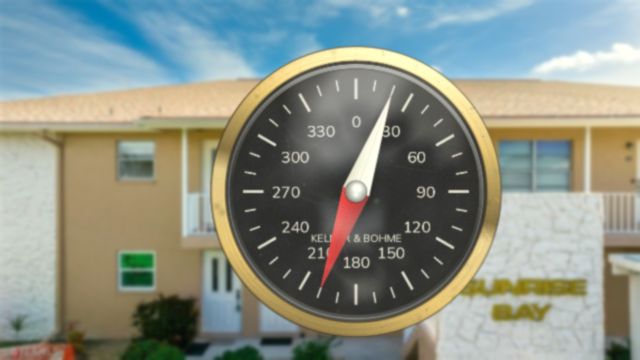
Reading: 200 °
